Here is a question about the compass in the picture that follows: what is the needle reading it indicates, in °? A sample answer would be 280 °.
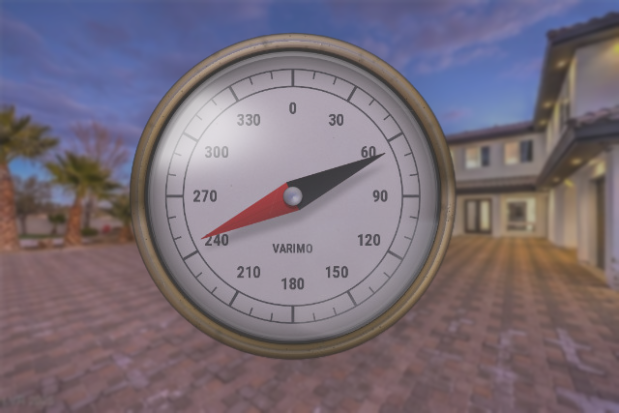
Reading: 245 °
